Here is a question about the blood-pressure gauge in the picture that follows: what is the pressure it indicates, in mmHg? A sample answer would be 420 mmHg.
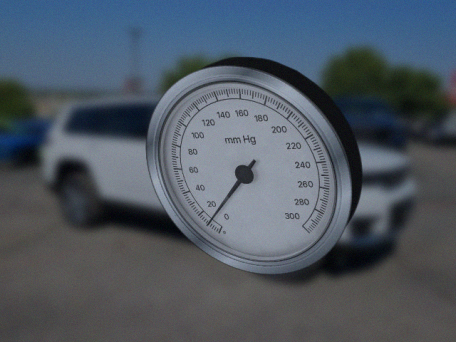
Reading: 10 mmHg
